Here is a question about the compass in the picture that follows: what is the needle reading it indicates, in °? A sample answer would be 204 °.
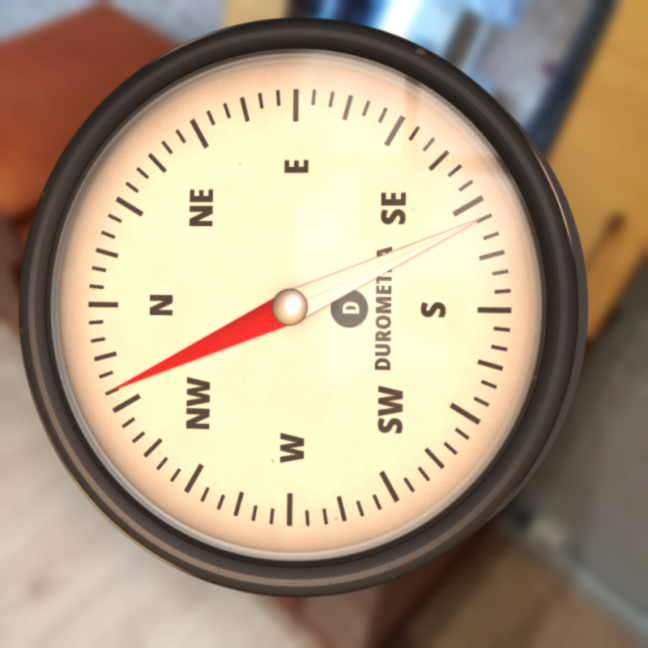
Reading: 335 °
